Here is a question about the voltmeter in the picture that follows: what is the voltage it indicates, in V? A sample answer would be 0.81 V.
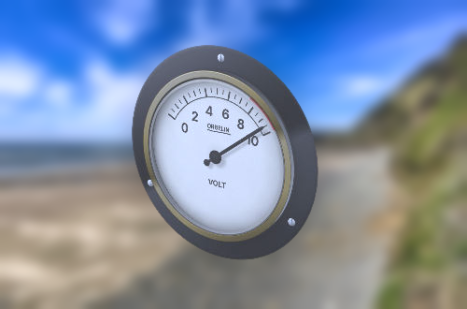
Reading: 9.5 V
